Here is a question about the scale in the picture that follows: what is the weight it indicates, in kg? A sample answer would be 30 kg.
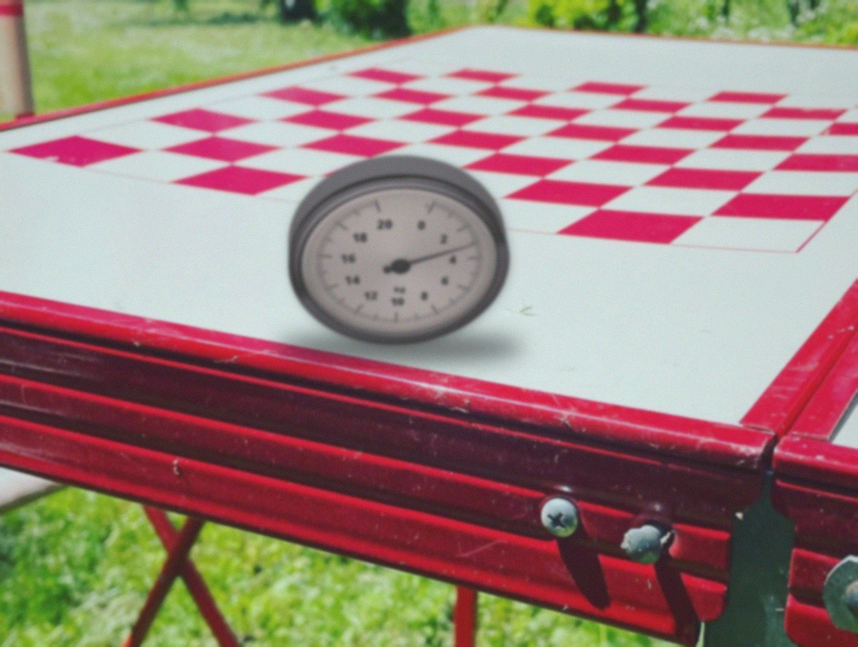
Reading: 3 kg
